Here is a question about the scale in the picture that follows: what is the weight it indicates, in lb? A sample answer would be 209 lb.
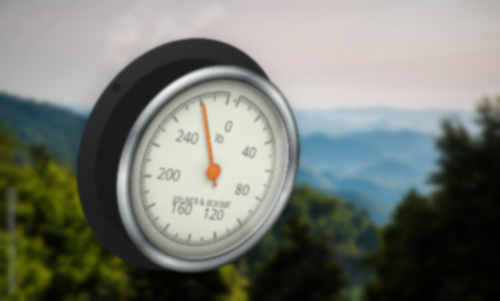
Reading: 260 lb
